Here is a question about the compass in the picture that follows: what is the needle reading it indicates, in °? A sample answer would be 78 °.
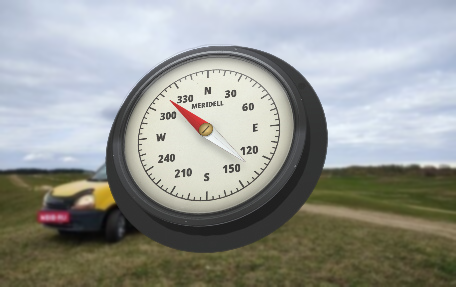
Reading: 315 °
